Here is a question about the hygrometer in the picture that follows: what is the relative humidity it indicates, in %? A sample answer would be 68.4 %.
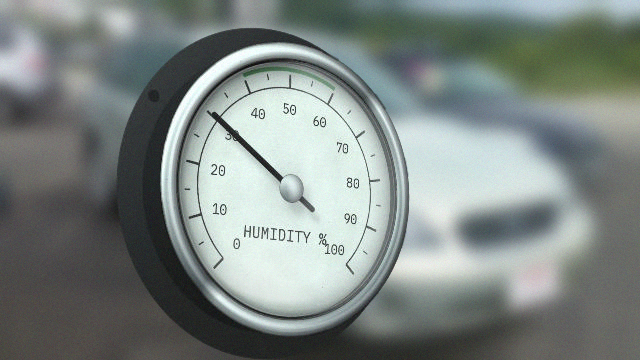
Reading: 30 %
